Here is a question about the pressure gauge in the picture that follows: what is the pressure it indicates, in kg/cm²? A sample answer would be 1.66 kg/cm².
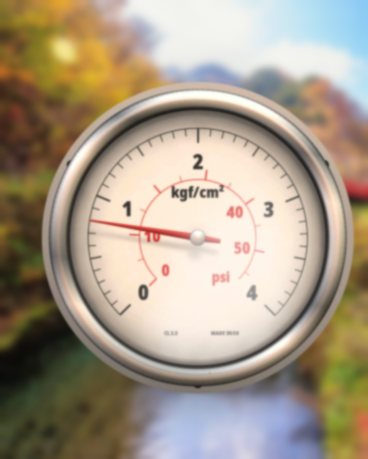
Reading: 0.8 kg/cm²
